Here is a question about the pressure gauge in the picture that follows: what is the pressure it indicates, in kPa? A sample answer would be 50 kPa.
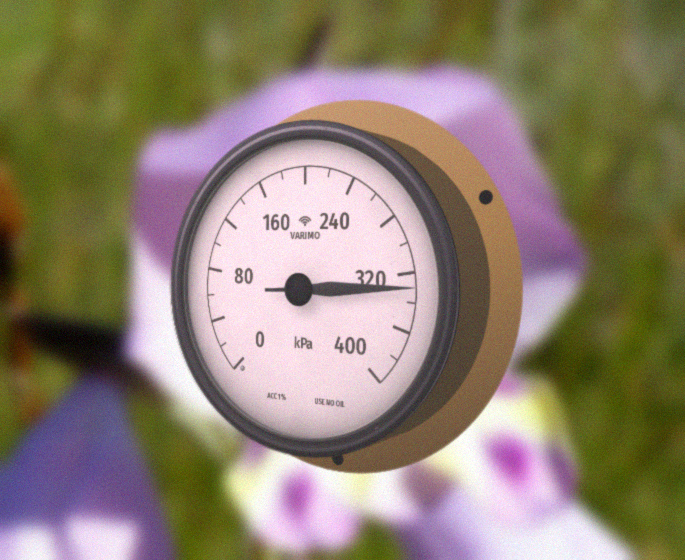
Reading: 330 kPa
